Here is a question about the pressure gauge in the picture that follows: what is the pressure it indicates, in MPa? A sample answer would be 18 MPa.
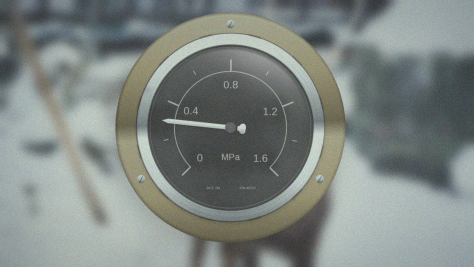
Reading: 0.3 MPa
